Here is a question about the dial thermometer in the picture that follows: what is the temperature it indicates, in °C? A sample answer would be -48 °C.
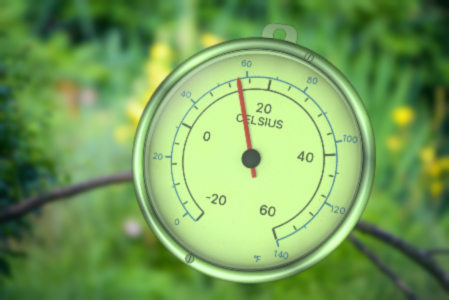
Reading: 14 °C
